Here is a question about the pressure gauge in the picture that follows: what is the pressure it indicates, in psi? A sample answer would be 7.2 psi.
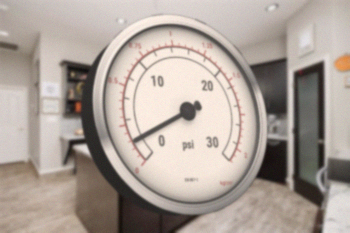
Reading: 2 psi
